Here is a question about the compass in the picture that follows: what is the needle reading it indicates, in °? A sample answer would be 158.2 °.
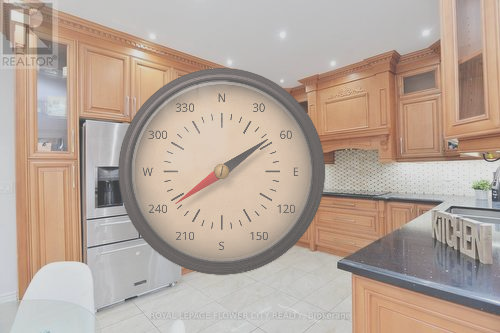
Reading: 235 °
